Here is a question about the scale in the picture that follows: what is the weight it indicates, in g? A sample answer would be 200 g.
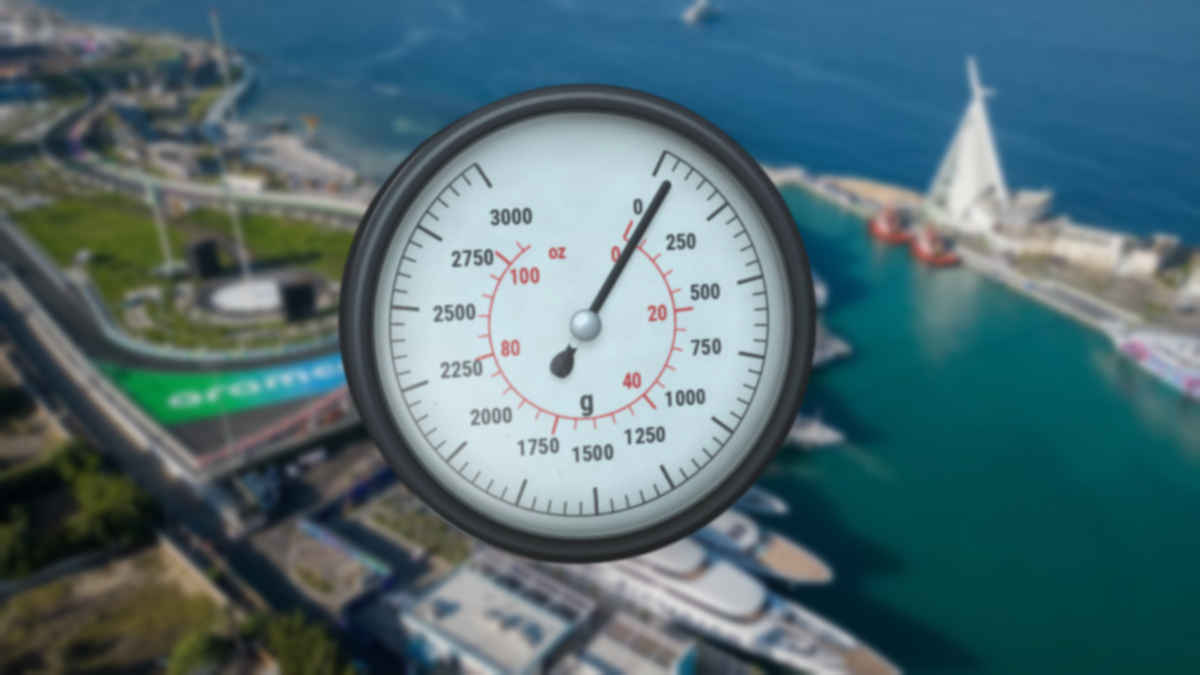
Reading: 50 g
